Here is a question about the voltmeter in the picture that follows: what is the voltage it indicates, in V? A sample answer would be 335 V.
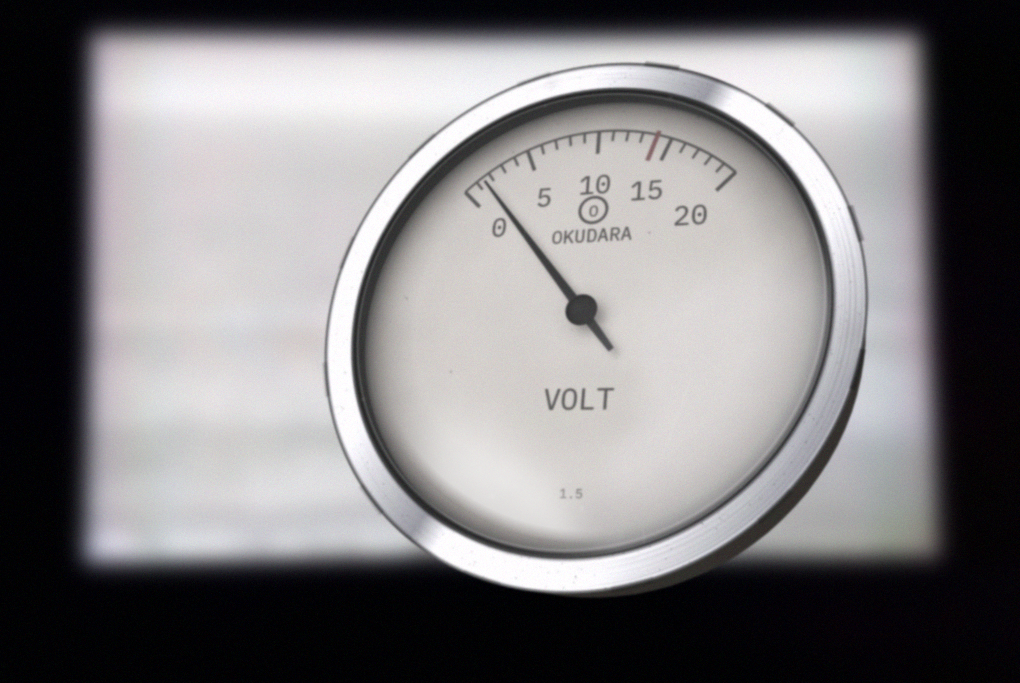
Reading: 1.5 V
